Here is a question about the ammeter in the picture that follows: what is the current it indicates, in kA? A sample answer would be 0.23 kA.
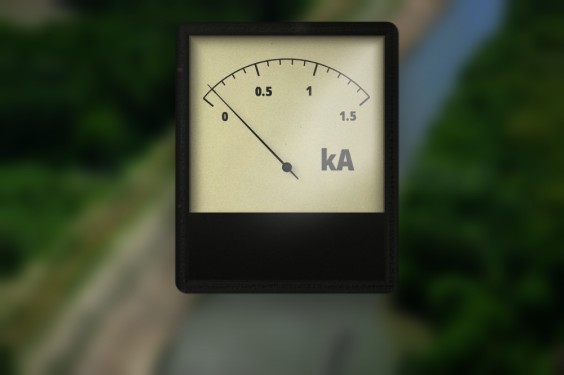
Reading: 0.1 kA
